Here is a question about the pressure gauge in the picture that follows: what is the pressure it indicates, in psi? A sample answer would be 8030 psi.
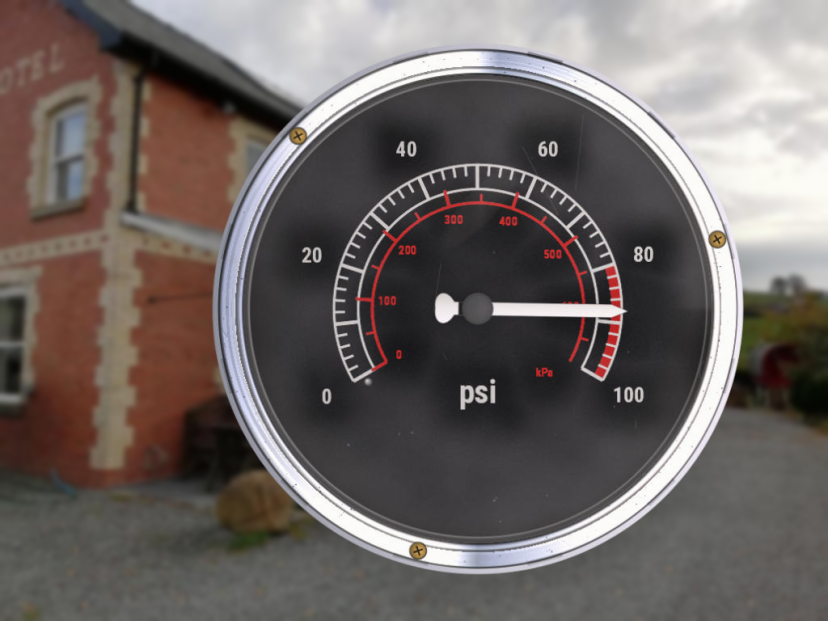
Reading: 88 psi
